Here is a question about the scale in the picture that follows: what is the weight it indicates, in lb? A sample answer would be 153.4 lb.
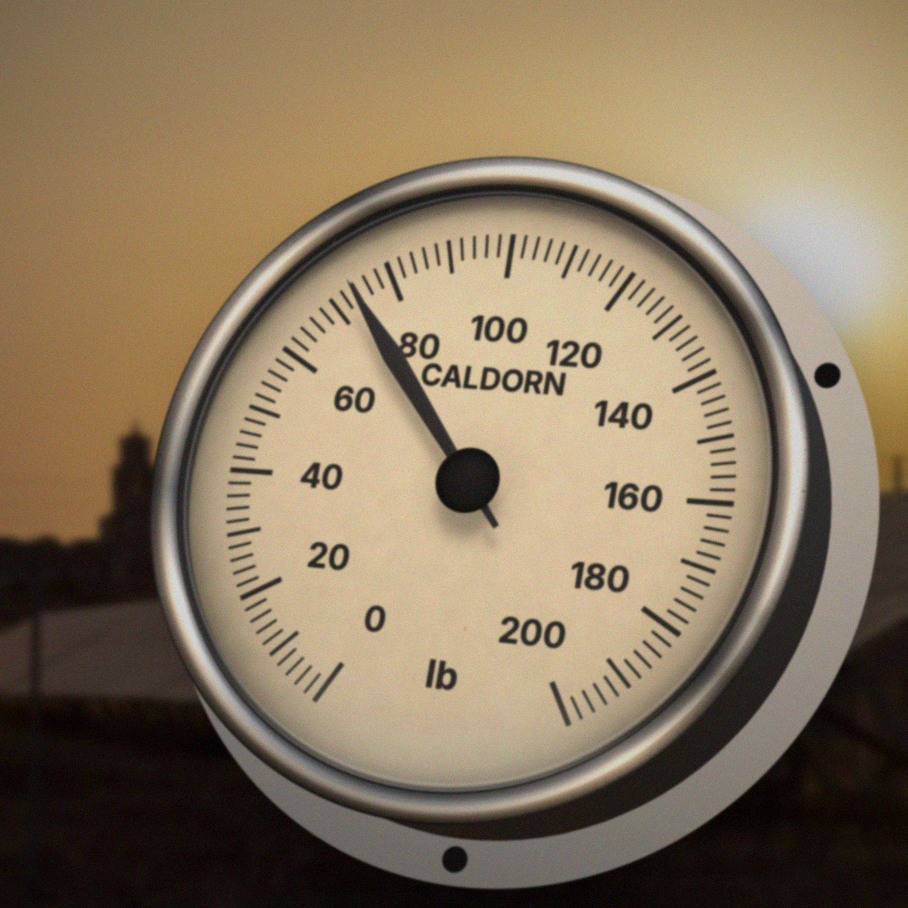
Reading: 74 lb
